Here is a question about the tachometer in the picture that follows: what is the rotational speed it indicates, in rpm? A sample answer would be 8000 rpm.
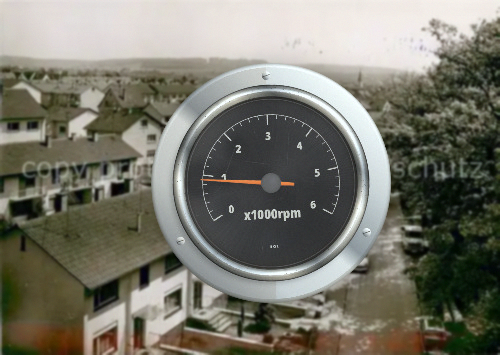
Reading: 900 rpm
